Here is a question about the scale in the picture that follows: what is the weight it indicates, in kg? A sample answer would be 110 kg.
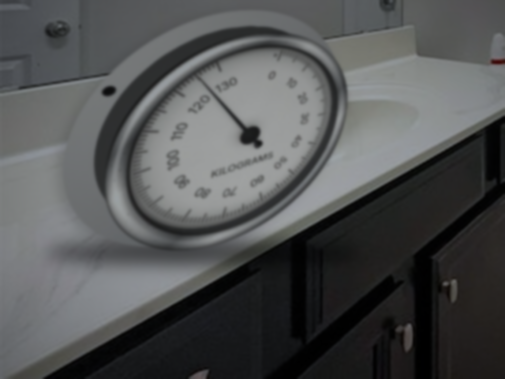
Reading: 125 kg
